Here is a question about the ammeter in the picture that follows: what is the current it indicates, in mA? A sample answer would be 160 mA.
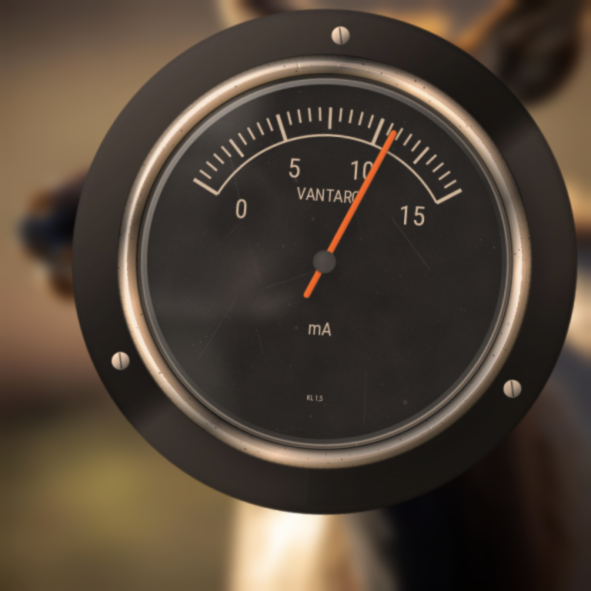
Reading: 10.75 mA
